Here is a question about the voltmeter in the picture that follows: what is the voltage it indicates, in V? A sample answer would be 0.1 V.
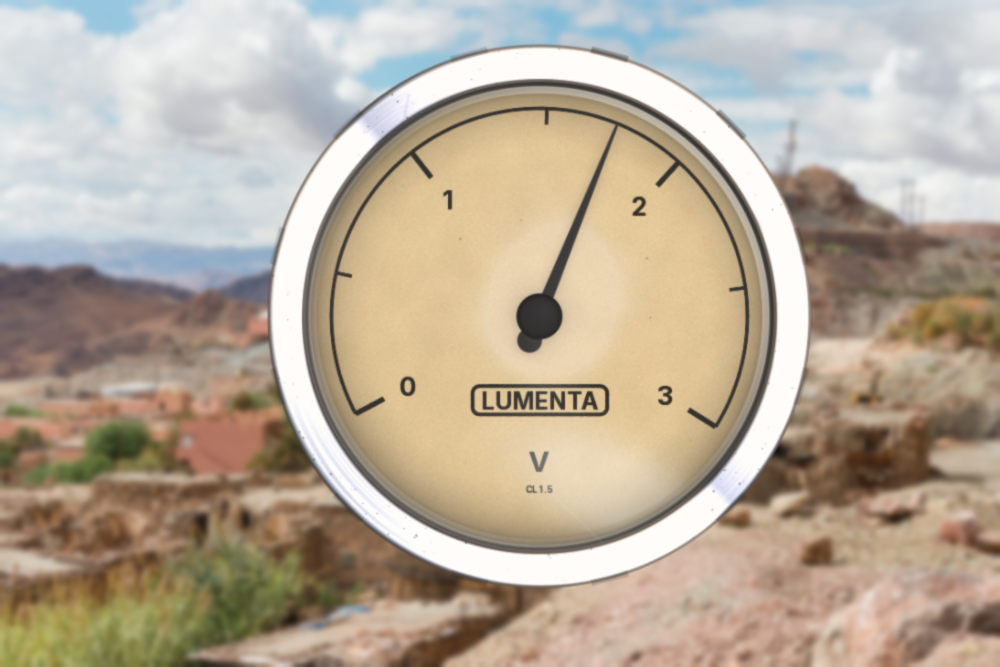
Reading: 1.75 V
